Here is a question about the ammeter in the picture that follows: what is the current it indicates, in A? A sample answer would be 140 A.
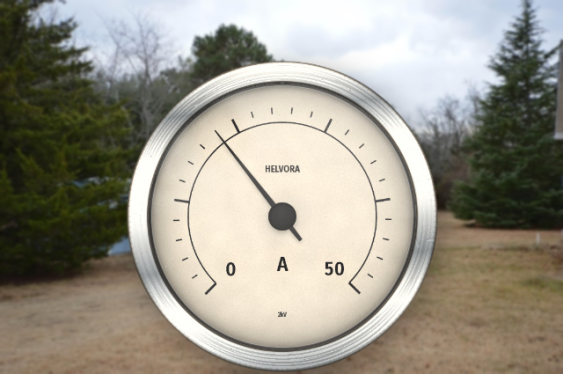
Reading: 18 A
